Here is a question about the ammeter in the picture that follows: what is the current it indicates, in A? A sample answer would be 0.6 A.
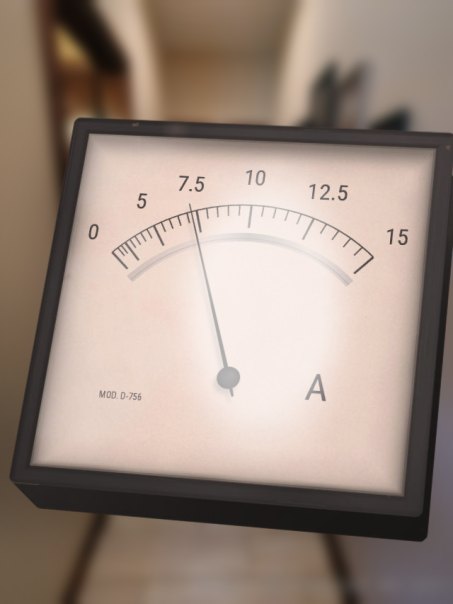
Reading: 7.25 A
